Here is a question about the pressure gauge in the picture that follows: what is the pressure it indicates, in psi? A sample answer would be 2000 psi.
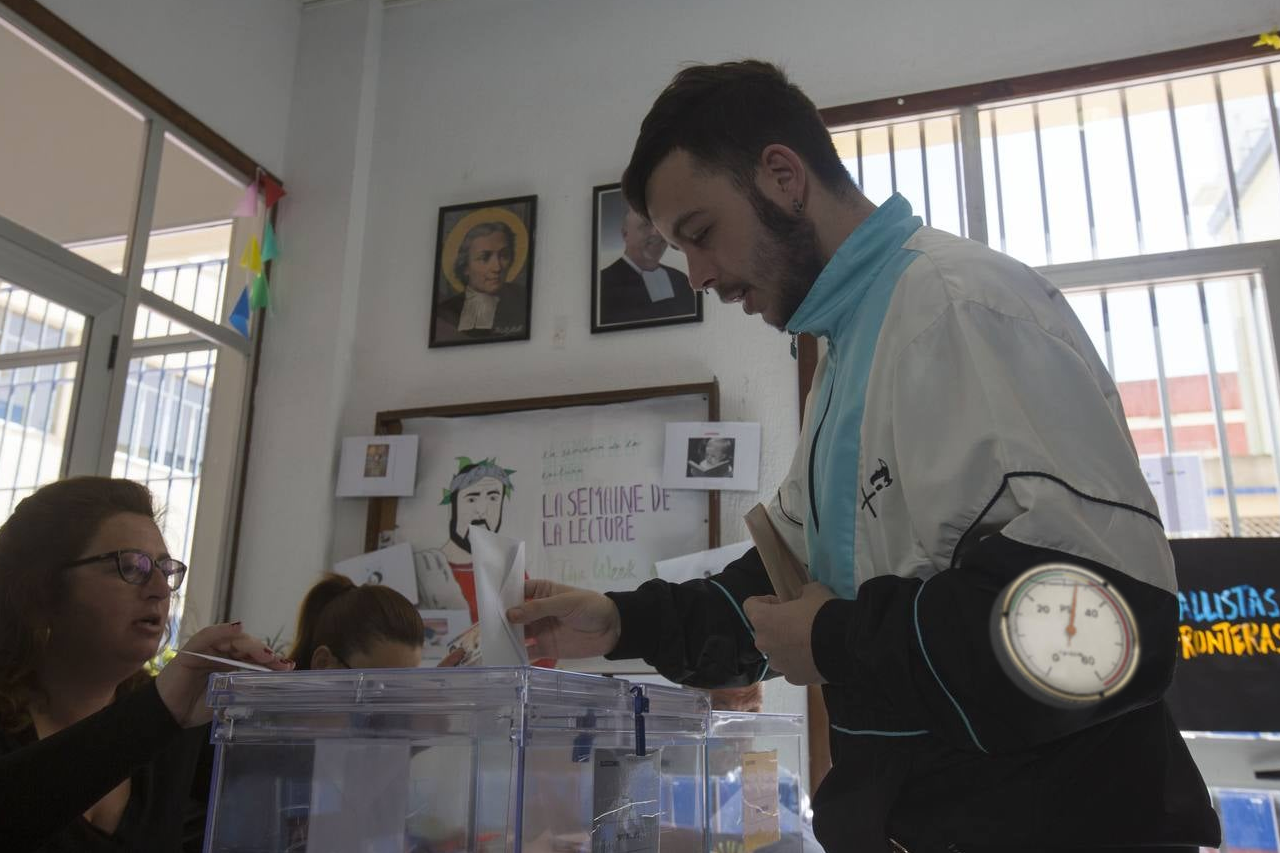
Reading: 32.5 psi
